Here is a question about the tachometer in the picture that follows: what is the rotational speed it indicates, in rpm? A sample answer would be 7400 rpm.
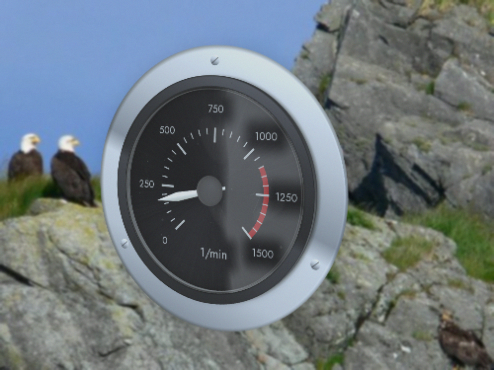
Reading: 175 rpm
